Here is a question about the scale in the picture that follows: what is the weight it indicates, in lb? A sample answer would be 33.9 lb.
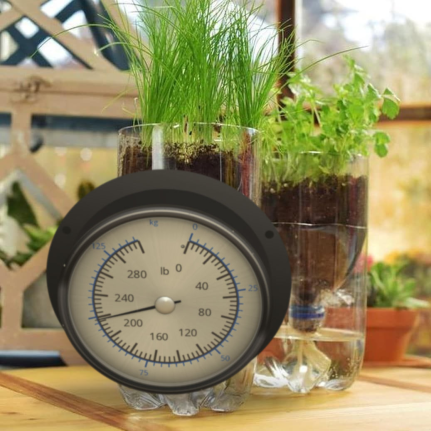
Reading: 220 lb
